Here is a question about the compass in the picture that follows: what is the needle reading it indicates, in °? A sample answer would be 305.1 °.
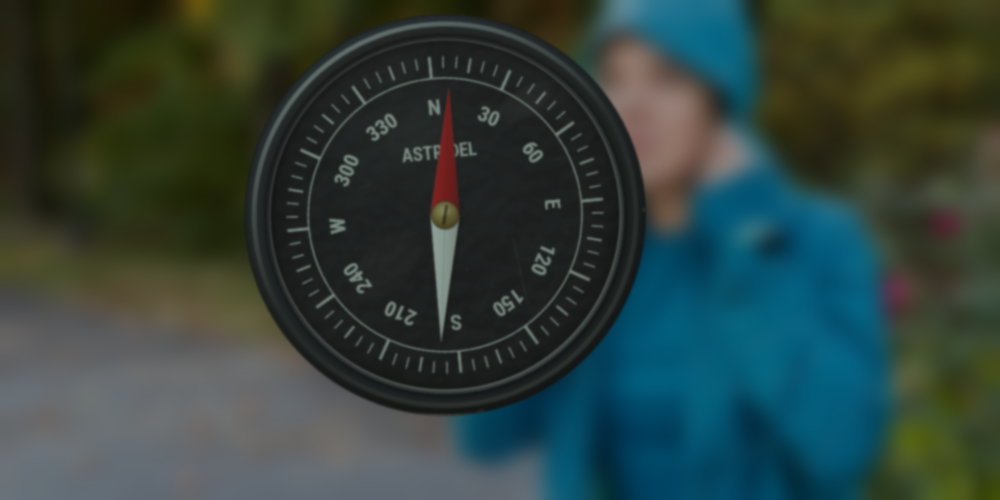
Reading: 7.5 °
